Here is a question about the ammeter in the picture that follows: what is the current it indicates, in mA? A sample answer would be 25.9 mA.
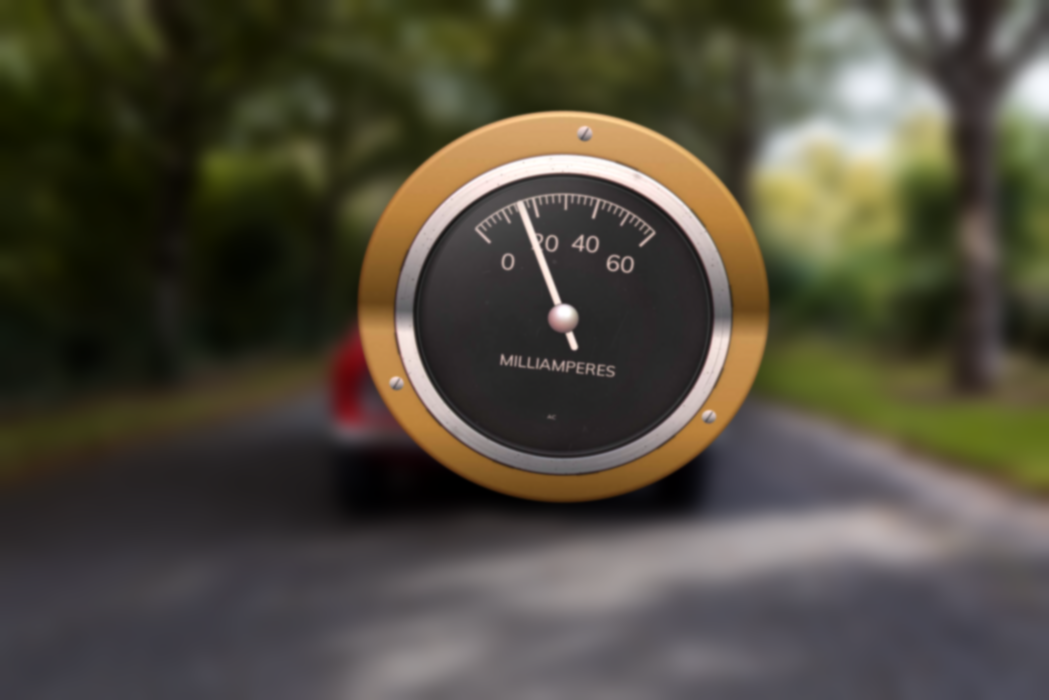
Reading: 16 mA
